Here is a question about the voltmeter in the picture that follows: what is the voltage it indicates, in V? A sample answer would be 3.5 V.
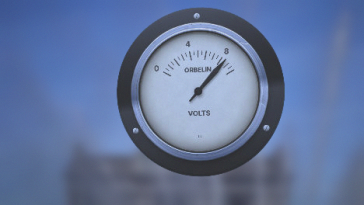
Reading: 8.5 V
